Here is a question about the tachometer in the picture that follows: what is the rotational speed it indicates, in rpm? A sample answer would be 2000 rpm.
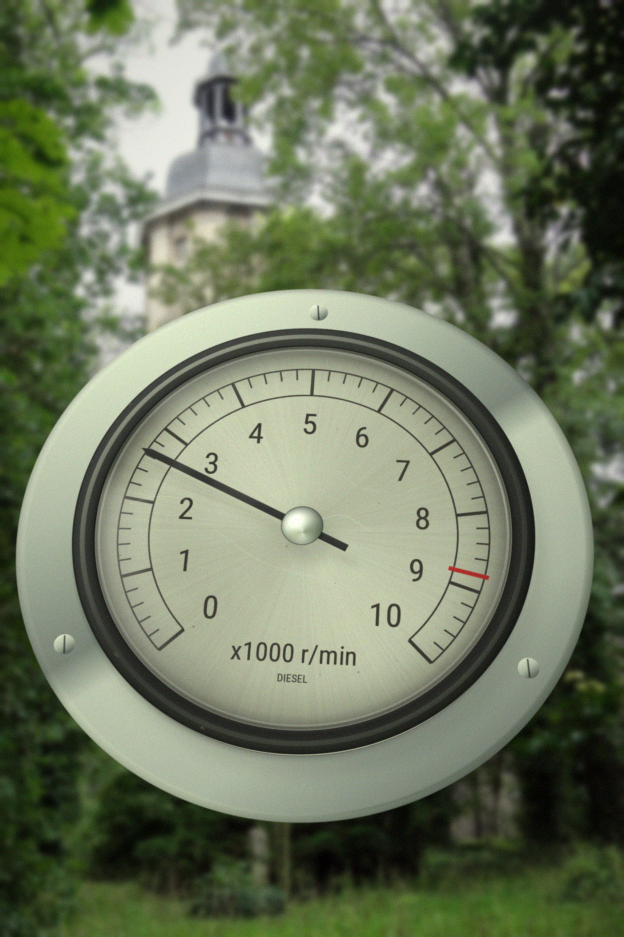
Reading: 2600 rpm
